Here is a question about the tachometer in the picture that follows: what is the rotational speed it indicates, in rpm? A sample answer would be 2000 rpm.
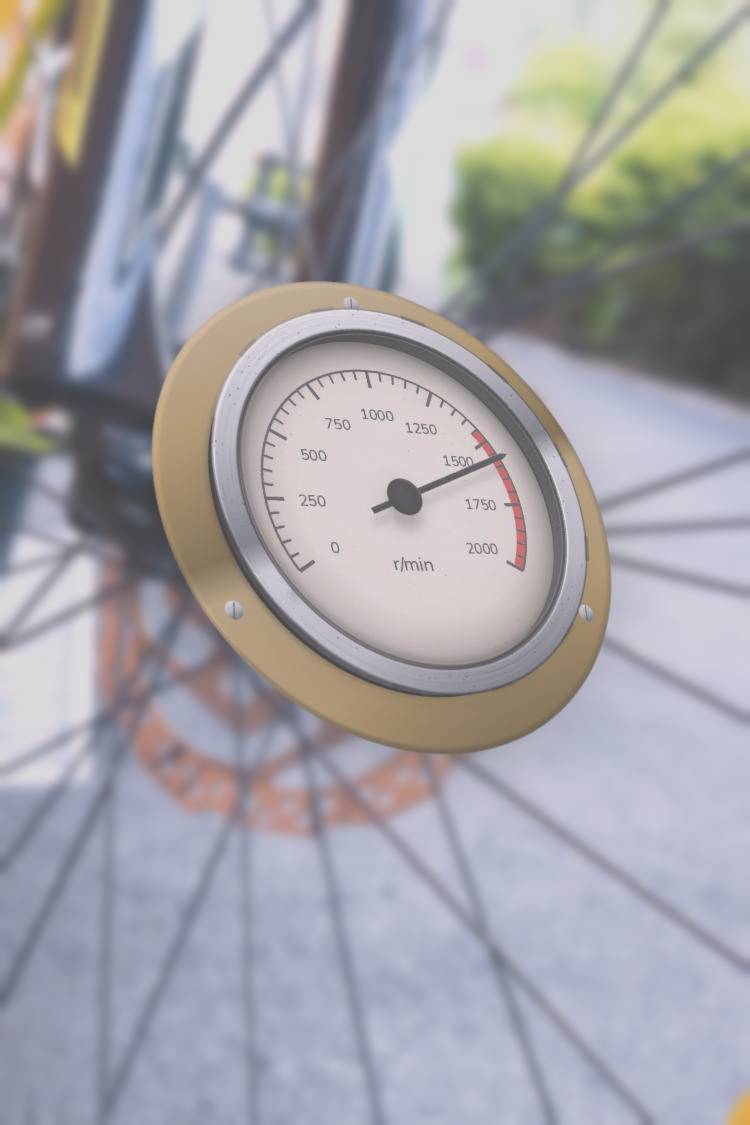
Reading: 1575 rpm
